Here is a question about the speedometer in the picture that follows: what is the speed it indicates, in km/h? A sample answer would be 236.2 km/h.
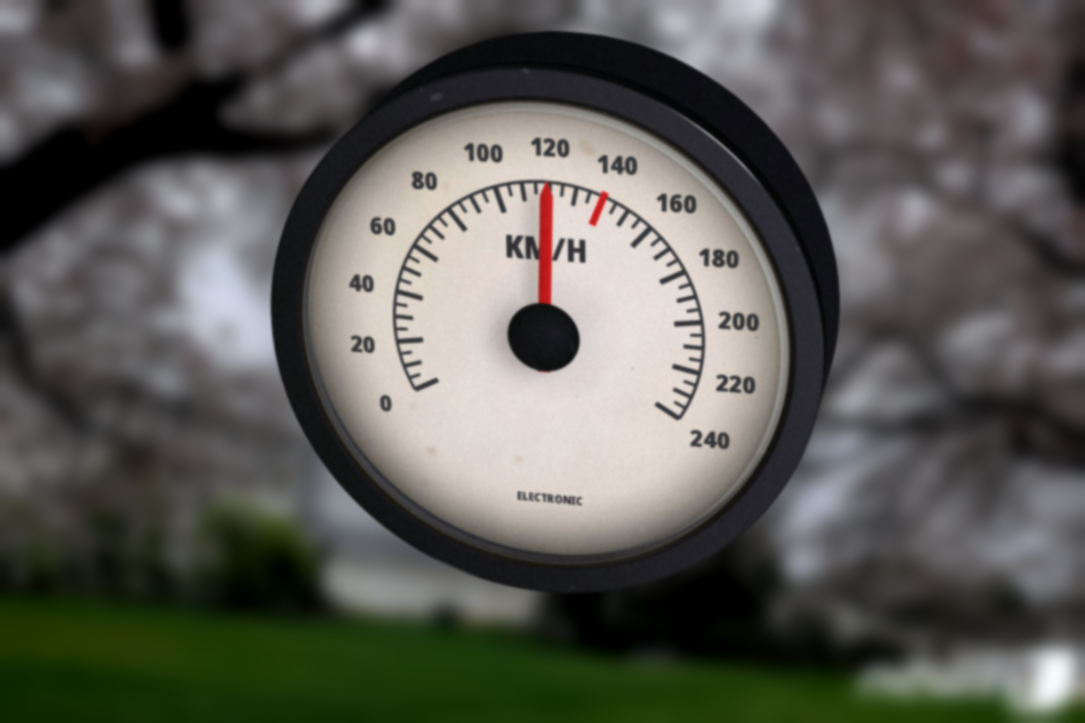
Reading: 120 km/h
